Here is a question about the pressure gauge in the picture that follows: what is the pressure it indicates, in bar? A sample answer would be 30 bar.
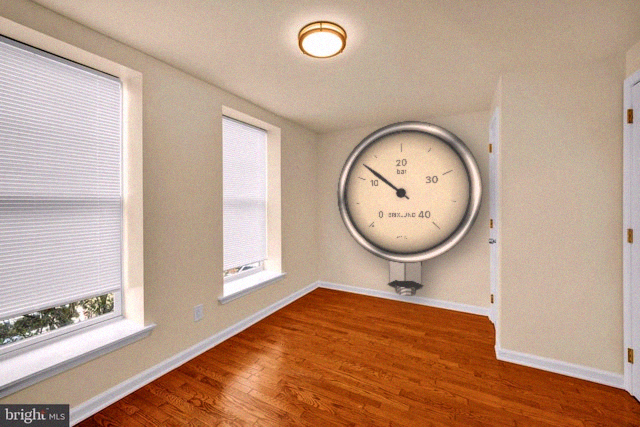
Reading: 12.5 bar
